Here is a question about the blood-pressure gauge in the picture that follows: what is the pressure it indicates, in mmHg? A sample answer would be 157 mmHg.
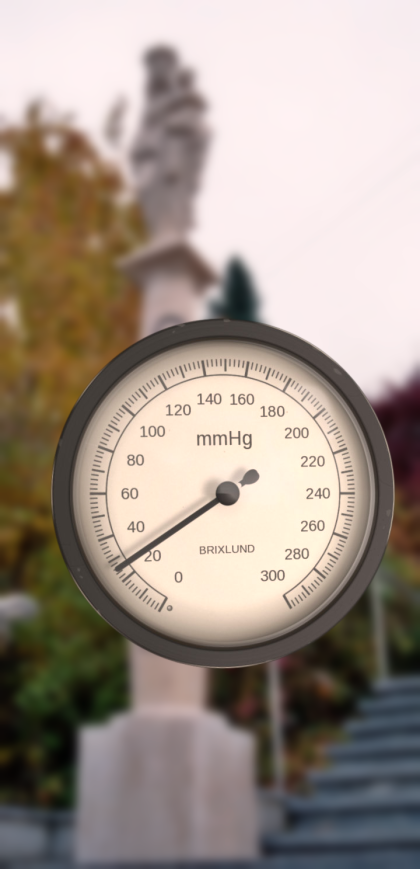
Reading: 26 mmHg
